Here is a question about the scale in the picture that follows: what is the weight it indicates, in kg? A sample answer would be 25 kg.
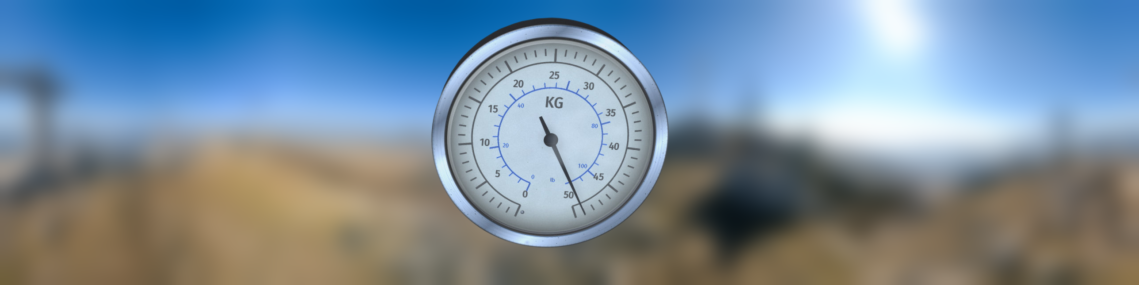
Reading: 49 kg
